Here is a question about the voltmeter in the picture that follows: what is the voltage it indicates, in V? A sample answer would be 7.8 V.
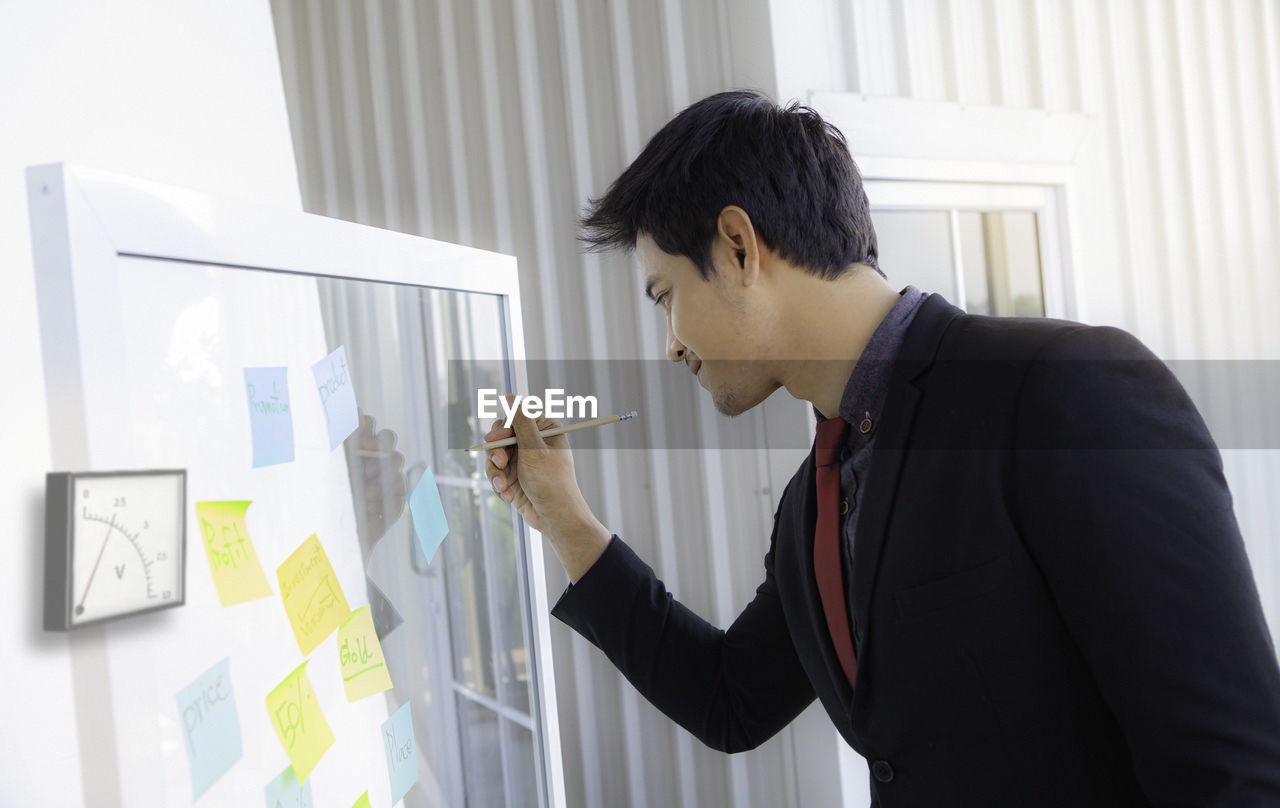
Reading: 2.5 V
